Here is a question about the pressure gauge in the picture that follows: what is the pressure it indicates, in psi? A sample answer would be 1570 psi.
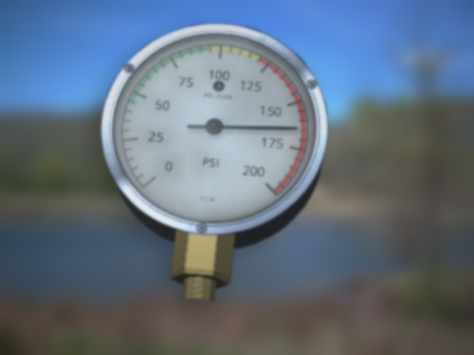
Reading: 165 psi
